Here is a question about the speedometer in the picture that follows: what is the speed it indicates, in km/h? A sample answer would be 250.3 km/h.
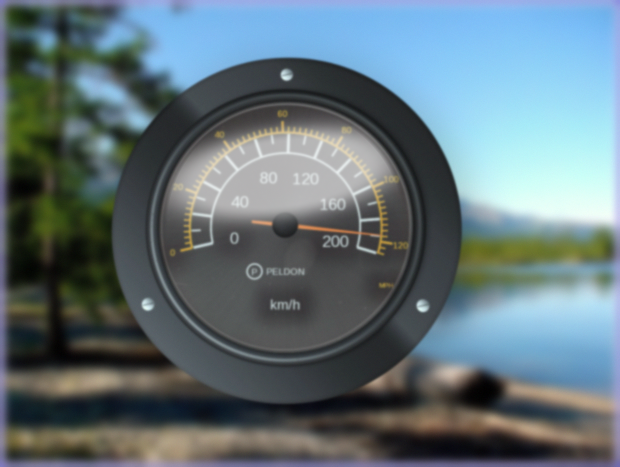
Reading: 190 km/h
